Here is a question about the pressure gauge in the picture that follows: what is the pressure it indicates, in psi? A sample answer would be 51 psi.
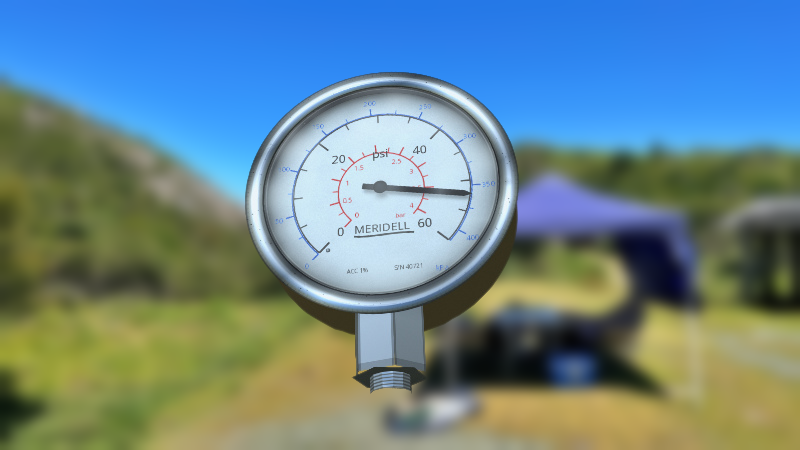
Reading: 52.5 psi
